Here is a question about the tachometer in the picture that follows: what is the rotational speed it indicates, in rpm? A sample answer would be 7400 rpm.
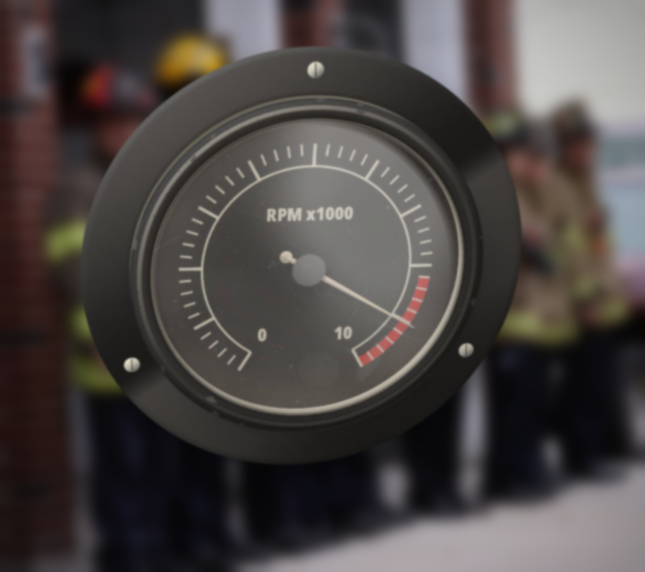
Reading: 9000 rpm
